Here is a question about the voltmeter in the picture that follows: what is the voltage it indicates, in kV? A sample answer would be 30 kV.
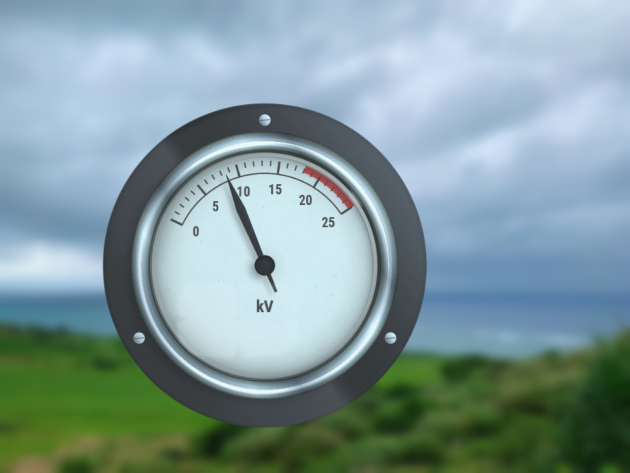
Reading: 8.5 kV
